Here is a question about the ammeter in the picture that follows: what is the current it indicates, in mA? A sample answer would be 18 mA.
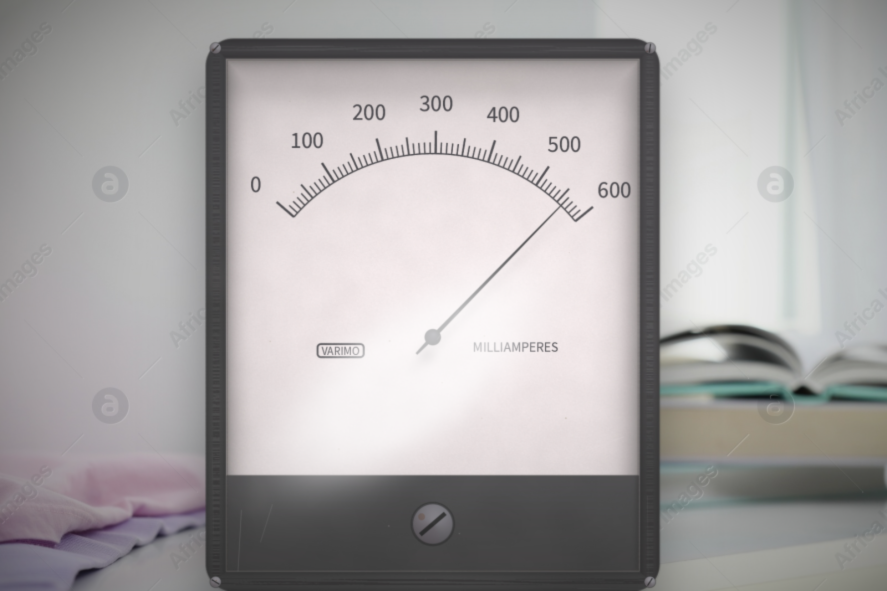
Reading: 560 mA
